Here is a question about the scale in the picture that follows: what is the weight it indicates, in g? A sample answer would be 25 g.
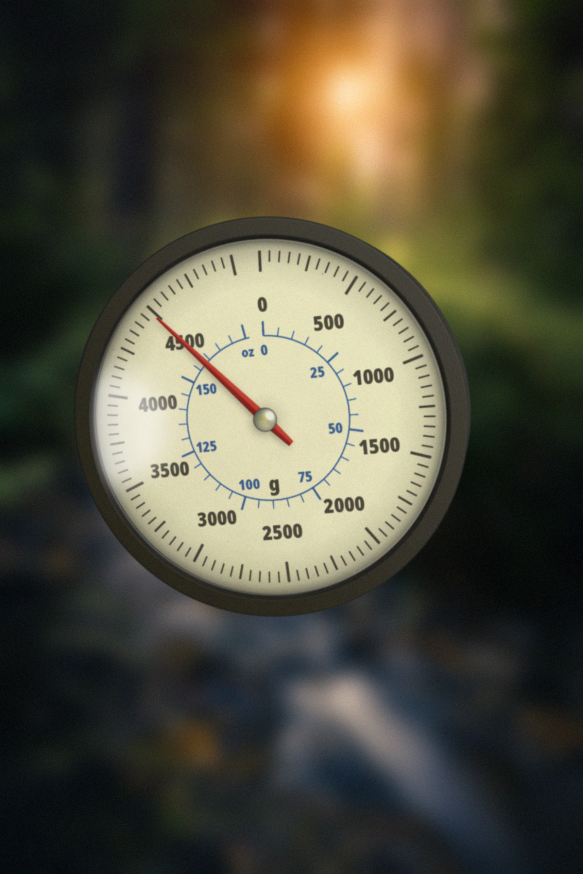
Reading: 4500 g
